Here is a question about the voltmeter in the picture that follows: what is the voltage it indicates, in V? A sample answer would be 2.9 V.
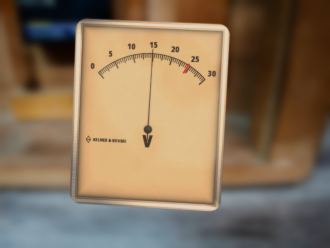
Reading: 15 V
